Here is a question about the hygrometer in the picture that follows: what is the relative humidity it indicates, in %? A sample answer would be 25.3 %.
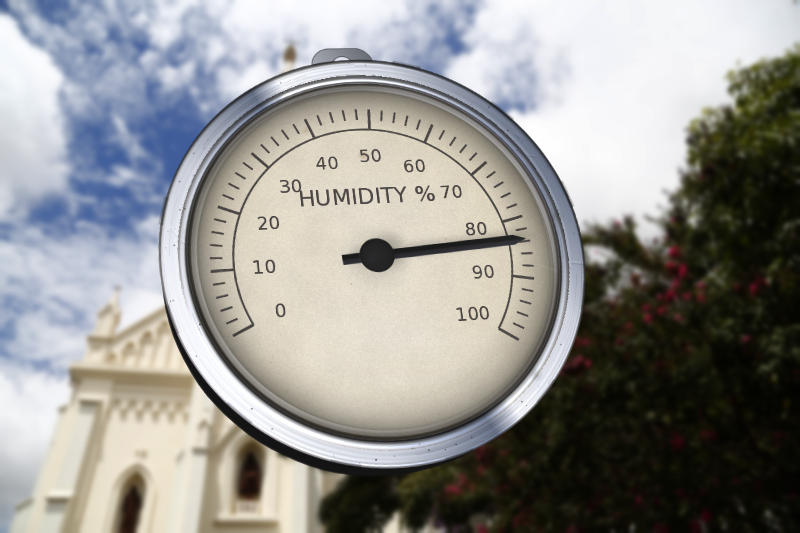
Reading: 84 %
